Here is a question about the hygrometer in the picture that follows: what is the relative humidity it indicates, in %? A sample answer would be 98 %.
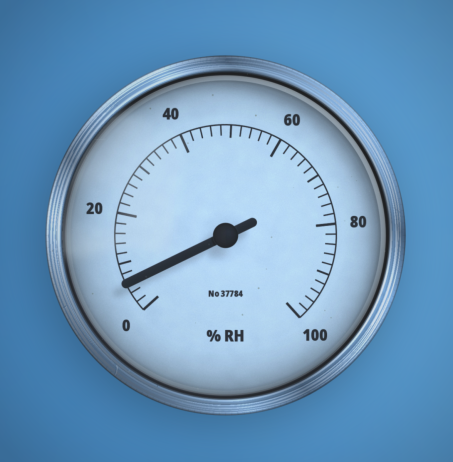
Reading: 6 %
